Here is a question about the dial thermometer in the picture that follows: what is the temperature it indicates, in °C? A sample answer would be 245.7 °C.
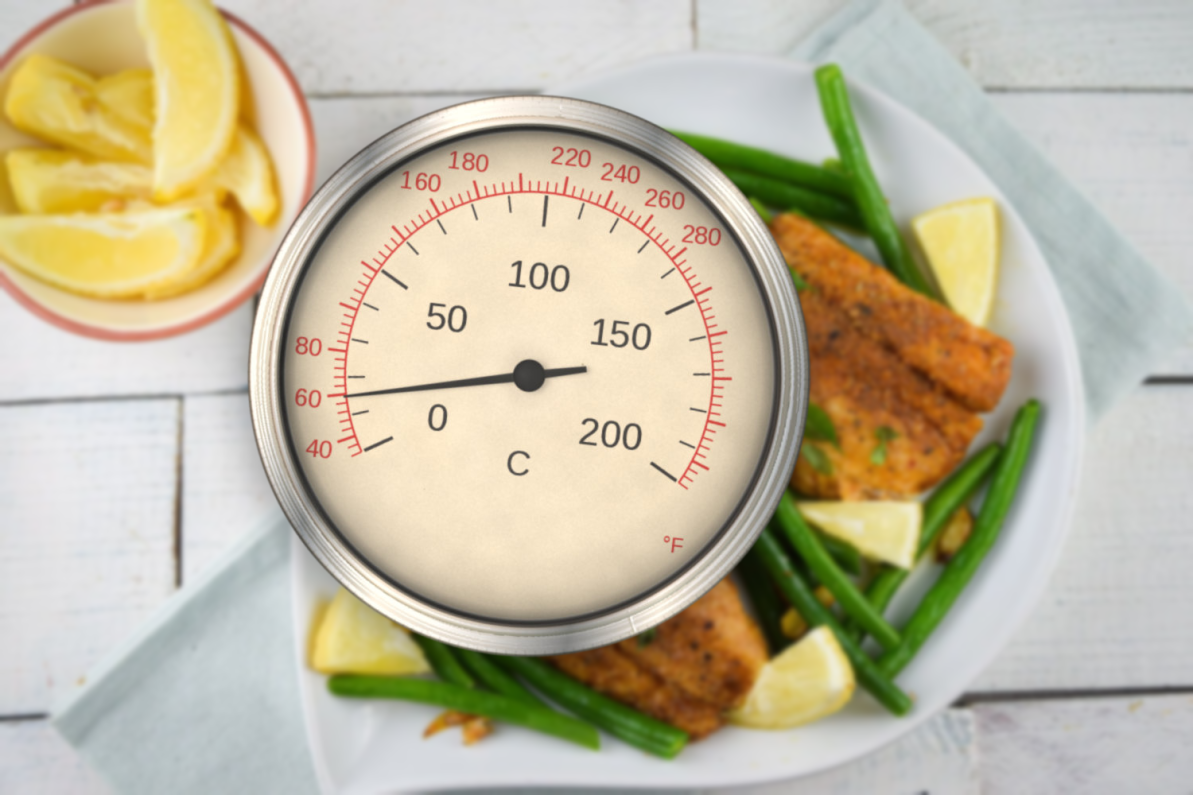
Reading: 15 °C
